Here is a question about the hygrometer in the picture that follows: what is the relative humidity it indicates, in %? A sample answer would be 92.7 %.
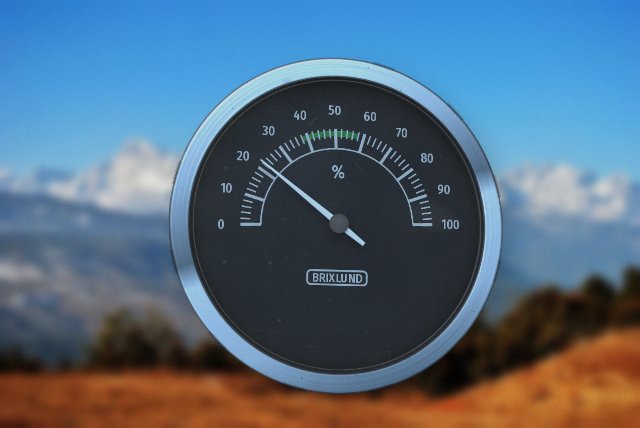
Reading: 22 %
